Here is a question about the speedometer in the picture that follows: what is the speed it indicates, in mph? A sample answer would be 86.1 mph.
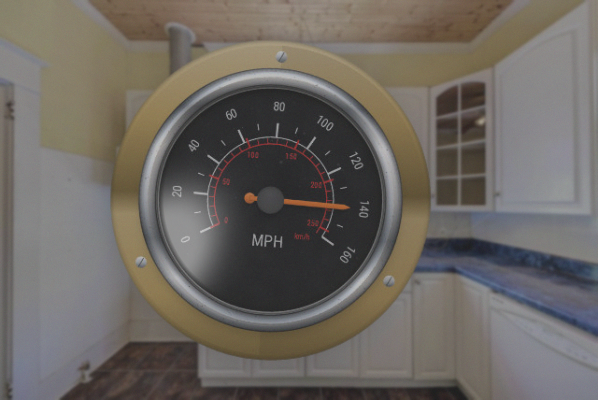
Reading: 140 mph
